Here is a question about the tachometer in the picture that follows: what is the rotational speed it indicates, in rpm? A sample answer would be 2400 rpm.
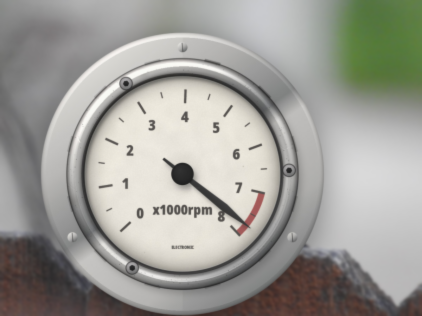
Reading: 7750 rpm
